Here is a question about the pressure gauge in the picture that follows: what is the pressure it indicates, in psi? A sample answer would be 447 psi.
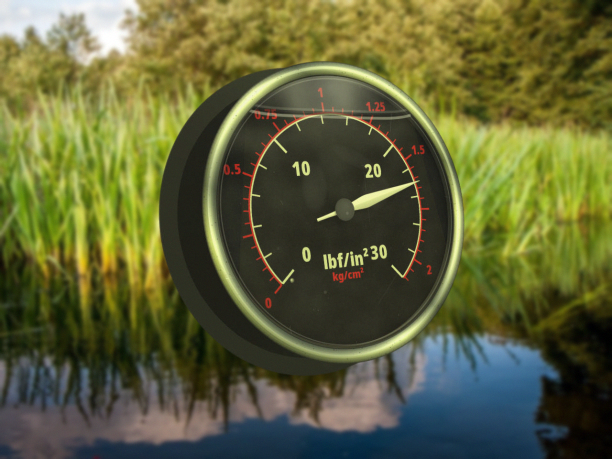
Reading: 23 psi
